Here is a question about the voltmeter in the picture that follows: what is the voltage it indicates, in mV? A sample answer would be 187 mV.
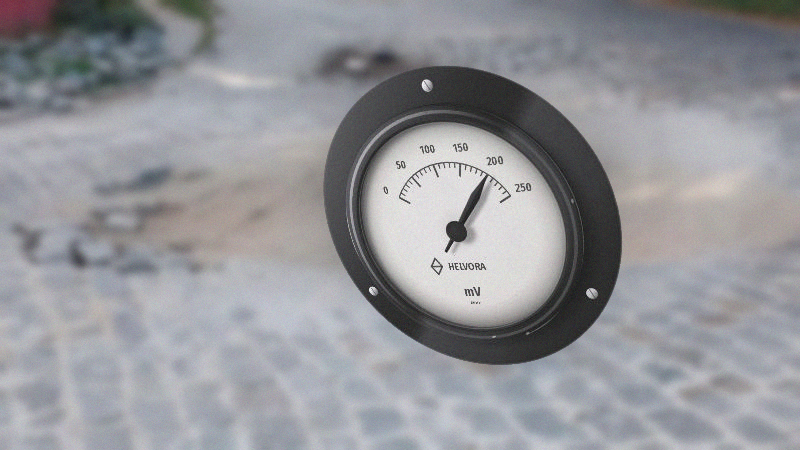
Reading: 200 mV
